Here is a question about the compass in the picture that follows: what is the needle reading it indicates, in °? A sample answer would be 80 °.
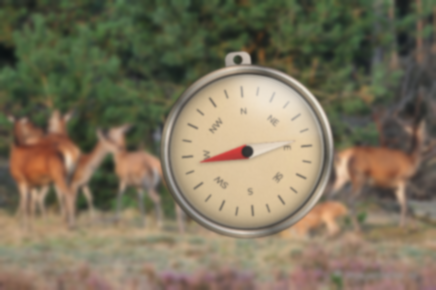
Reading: 262.5 °
